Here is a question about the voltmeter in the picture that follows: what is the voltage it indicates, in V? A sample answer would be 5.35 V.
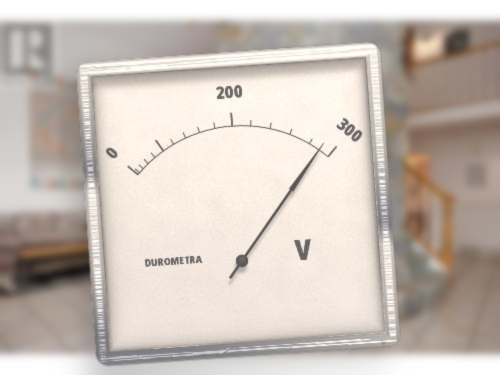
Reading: 290 V
